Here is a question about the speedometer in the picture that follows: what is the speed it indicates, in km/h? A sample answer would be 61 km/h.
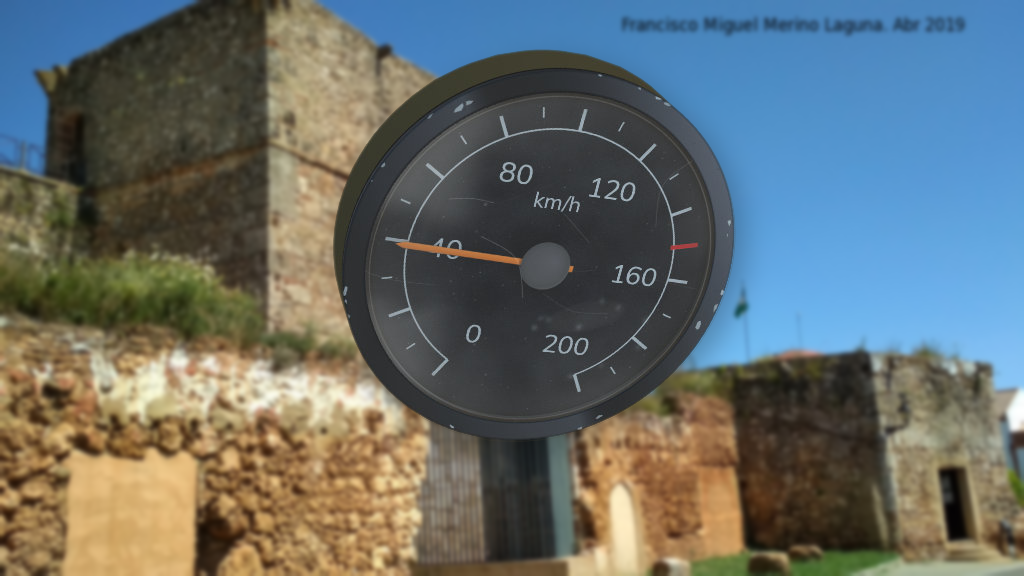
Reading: 40 km/h
